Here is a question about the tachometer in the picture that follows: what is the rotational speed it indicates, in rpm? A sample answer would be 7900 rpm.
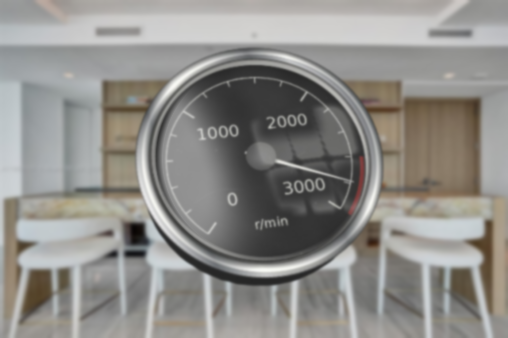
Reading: 2800 rpm
